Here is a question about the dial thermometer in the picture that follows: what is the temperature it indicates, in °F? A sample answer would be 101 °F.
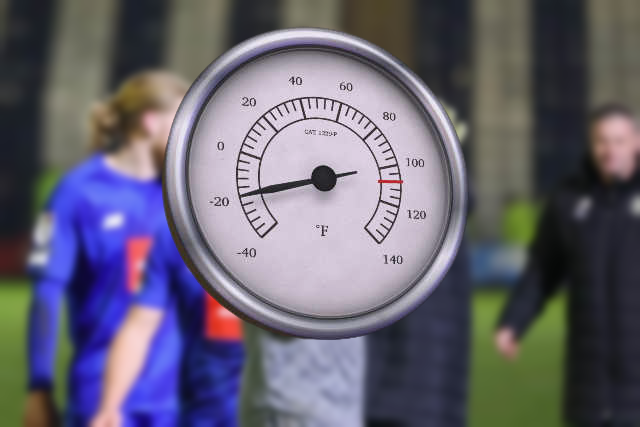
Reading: -20 °F
